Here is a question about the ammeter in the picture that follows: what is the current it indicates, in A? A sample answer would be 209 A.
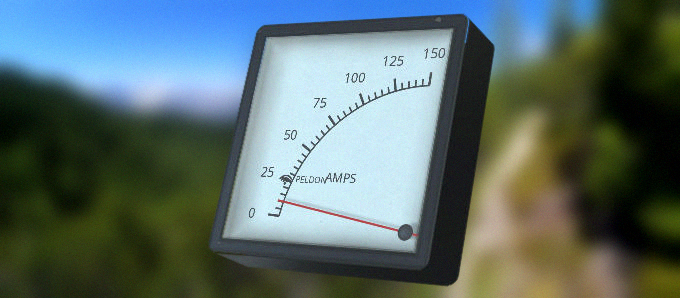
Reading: 10 A
